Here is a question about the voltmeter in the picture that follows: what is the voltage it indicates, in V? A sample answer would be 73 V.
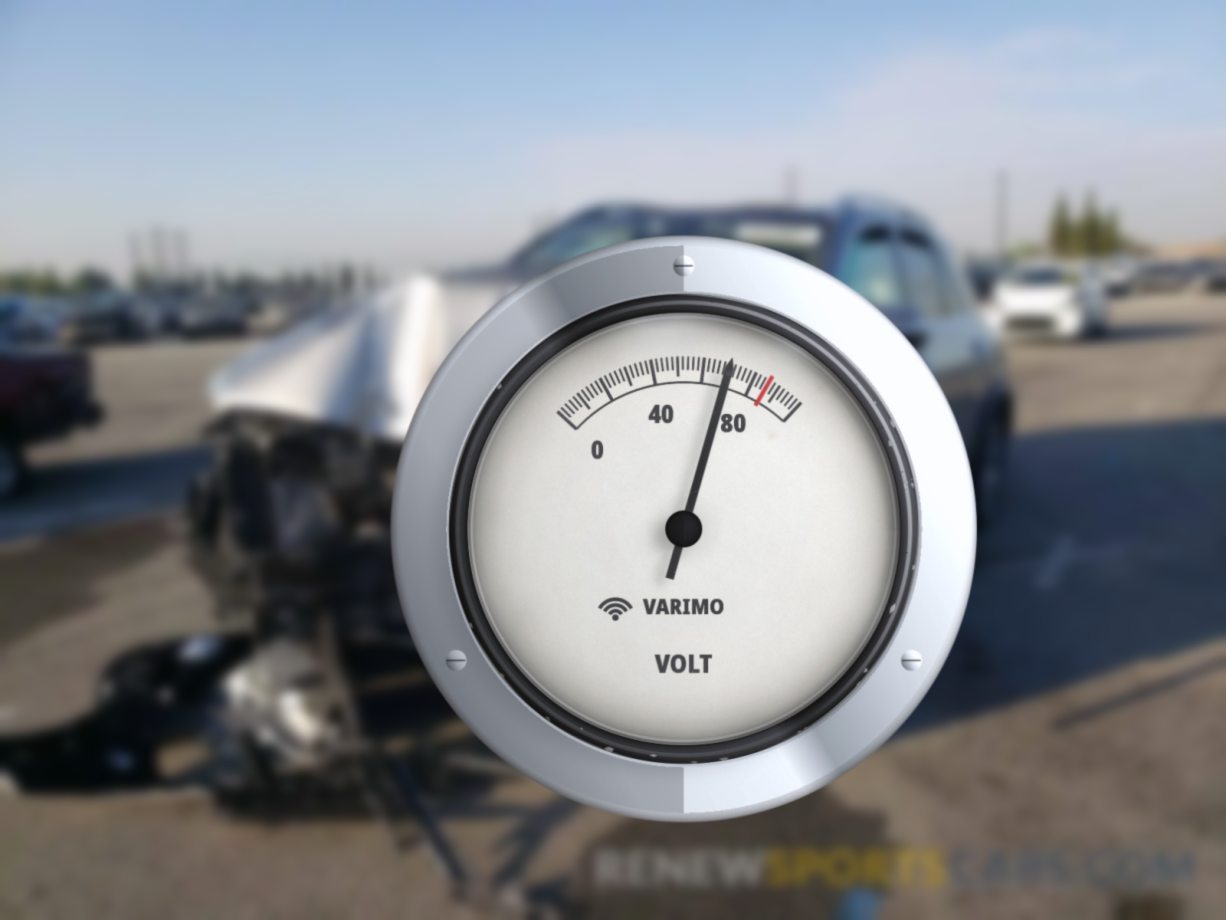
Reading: 70 V
